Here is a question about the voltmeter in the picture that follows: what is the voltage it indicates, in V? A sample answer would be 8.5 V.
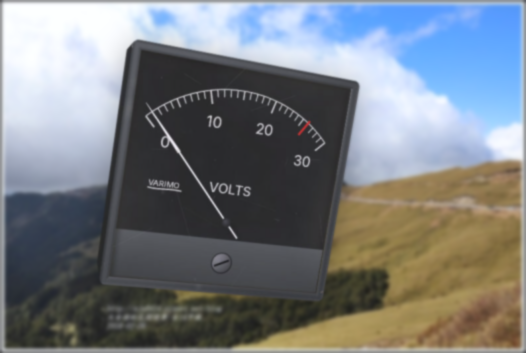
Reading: 1 V
